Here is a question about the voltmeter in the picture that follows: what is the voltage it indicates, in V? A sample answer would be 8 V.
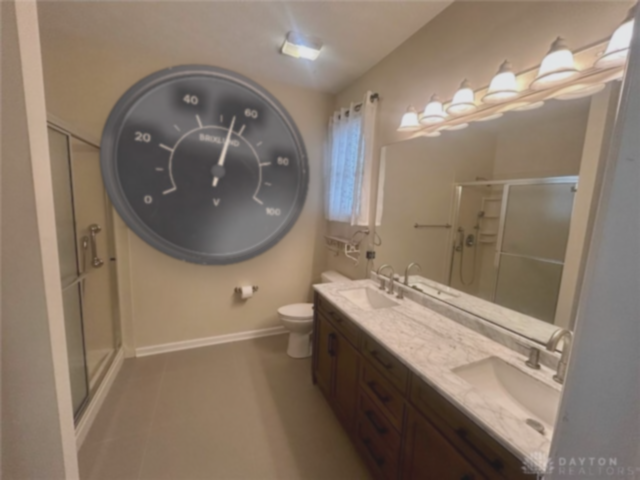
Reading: 55 V
